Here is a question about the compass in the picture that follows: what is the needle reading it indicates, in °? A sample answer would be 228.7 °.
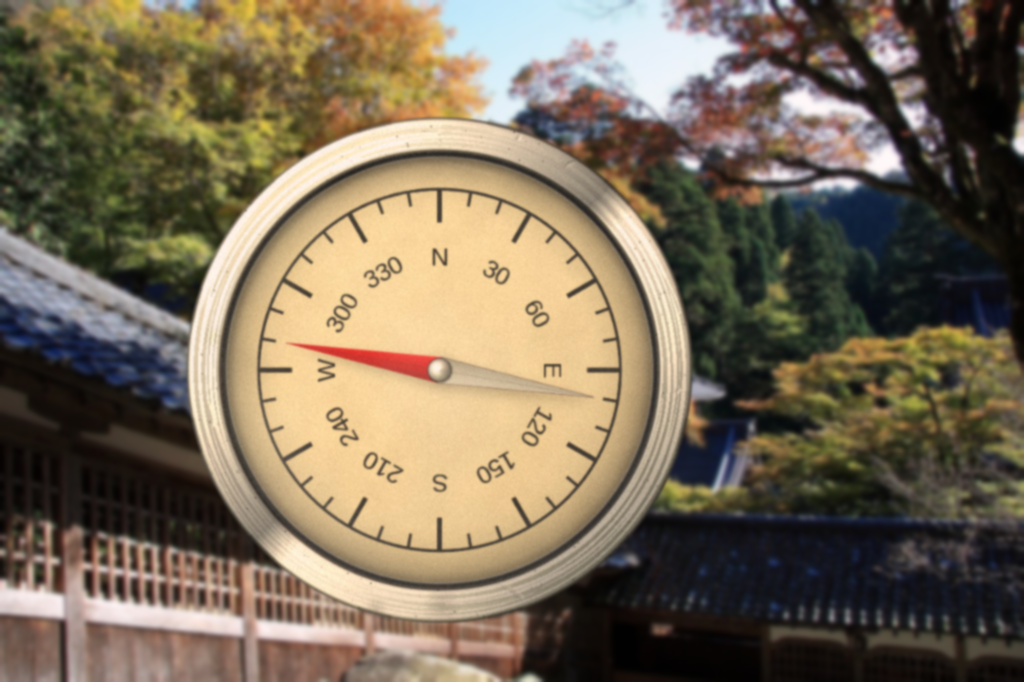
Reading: 280 °
